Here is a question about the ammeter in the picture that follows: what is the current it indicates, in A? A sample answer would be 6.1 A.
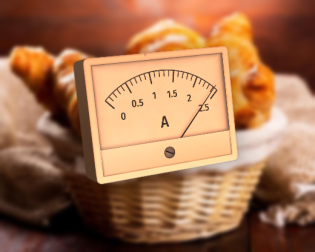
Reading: 2.4 A
